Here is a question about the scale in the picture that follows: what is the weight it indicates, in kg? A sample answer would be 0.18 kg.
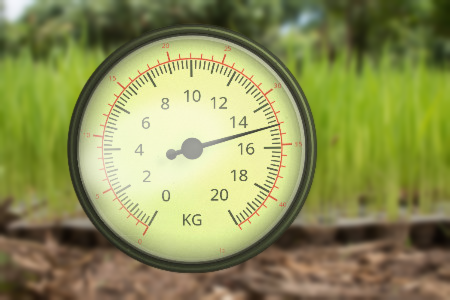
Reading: 15 kg
